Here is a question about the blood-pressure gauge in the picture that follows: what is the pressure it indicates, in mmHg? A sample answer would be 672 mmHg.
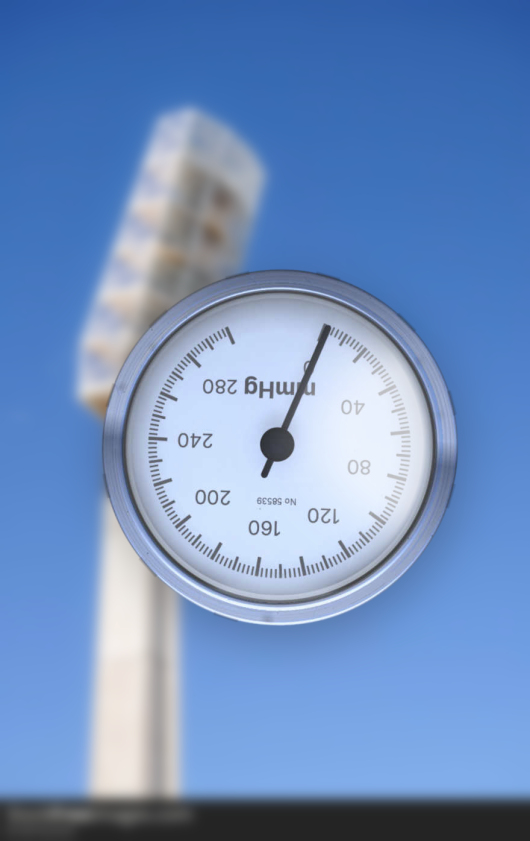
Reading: 2 mmHg
